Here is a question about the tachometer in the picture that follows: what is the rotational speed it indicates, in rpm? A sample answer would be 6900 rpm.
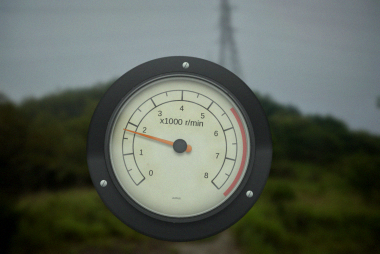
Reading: 1750 rpm
